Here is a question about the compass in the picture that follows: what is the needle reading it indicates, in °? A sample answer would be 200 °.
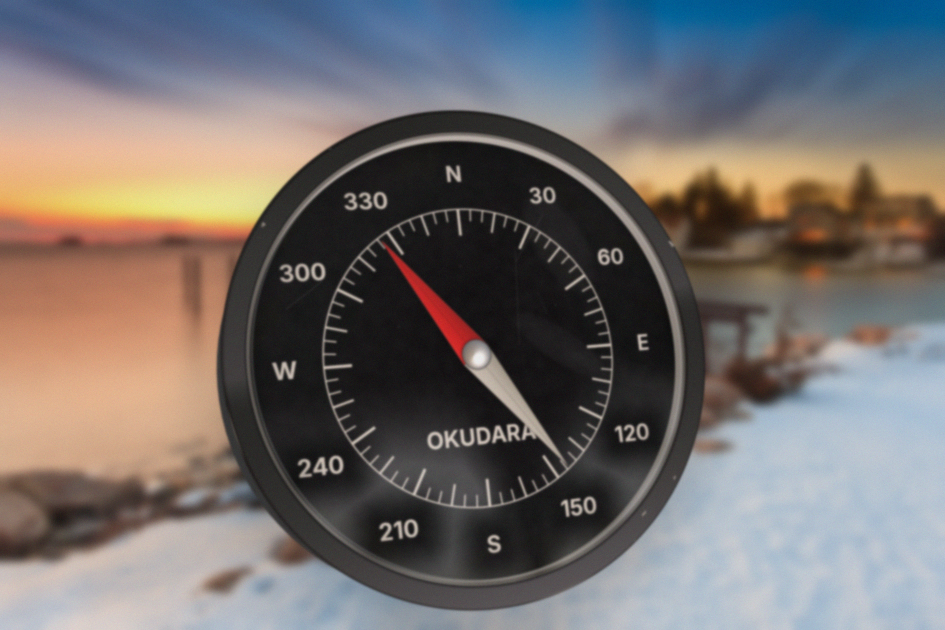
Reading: 325 °
